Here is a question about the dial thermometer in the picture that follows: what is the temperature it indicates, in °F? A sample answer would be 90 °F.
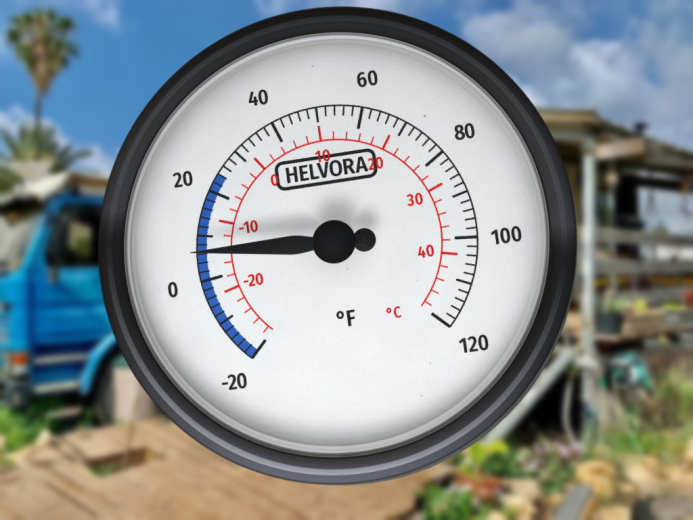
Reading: 6 °F
